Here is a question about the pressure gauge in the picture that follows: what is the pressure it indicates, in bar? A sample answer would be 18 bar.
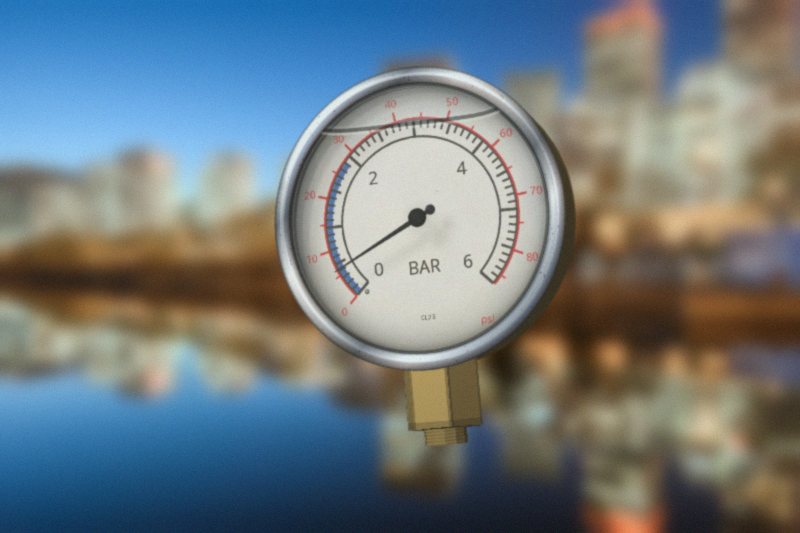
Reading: 0.4 bar
